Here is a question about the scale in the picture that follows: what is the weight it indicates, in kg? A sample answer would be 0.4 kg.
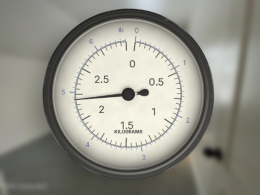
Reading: 2.2 kg
